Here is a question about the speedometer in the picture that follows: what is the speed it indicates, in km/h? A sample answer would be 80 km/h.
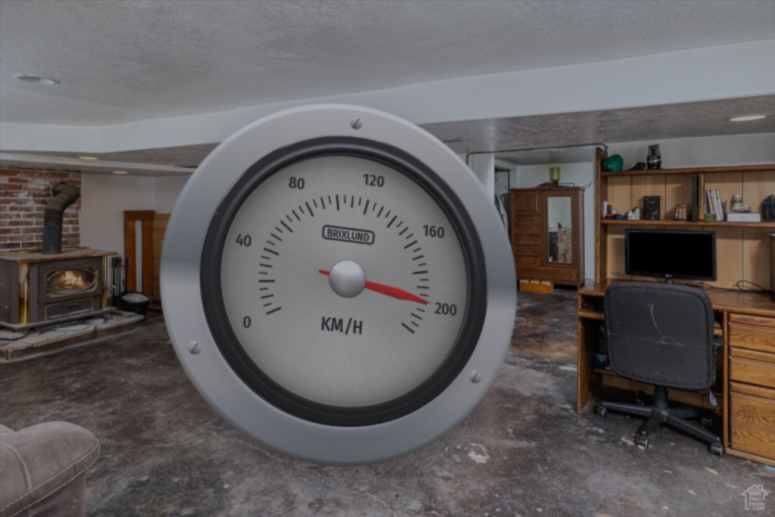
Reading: 200 km/h
